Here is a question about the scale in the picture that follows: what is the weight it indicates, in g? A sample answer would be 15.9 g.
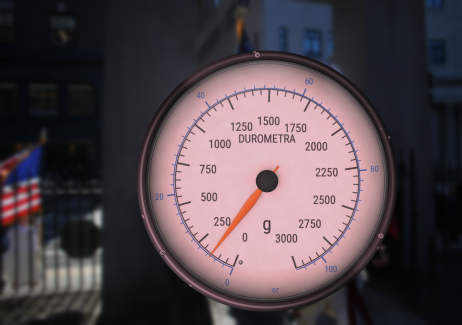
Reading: 150 g
